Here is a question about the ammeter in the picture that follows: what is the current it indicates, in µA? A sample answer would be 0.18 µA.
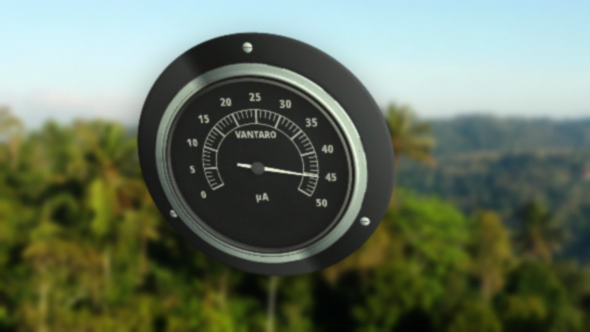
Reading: 45 µA
